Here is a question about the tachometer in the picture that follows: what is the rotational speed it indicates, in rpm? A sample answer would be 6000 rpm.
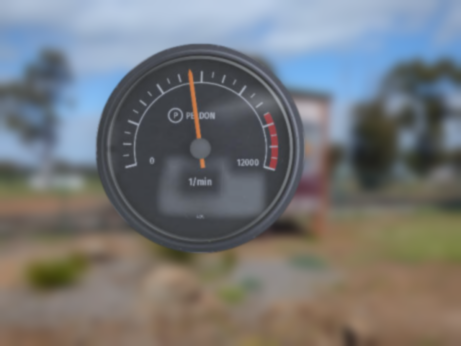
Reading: 5500 rpm
